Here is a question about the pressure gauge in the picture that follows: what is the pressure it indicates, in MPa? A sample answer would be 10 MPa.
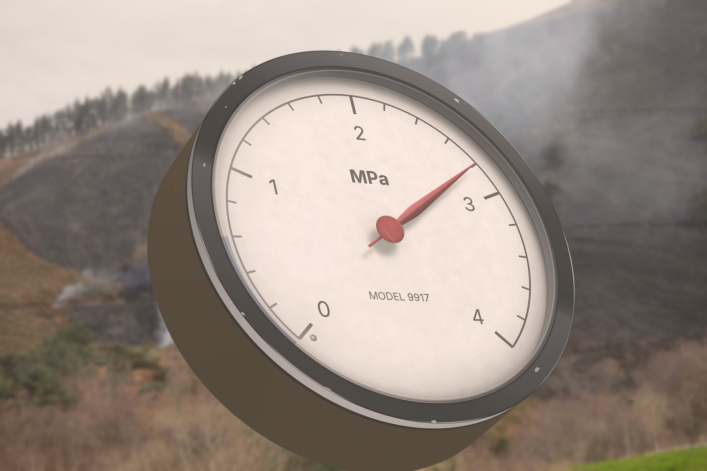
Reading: 2.8 MPa
